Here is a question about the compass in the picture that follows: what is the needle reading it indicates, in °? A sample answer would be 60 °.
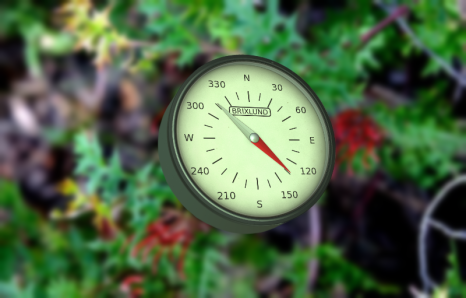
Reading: 135 °
